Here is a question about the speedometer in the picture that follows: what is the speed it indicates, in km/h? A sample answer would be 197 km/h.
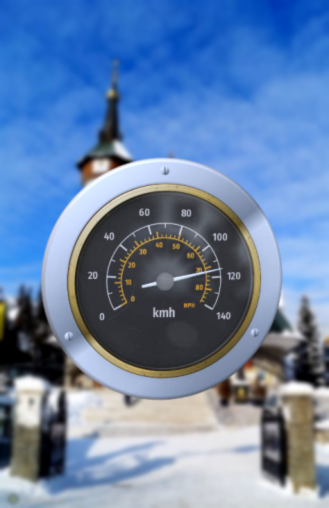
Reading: 115 km/h
